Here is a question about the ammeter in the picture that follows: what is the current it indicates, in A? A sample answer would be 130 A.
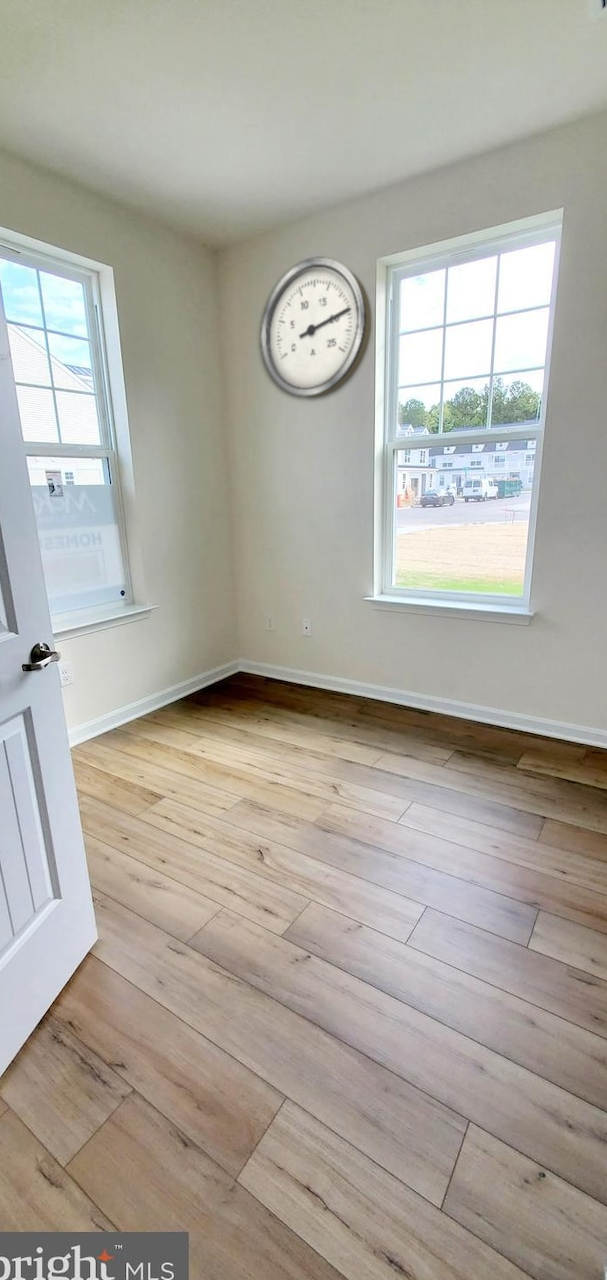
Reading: 20 A
